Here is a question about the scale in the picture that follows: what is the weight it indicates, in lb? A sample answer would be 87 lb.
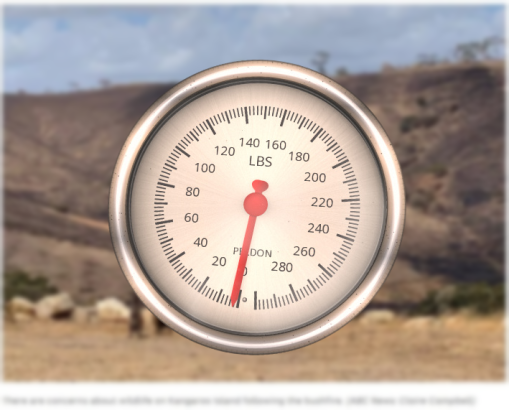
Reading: 2 lb
